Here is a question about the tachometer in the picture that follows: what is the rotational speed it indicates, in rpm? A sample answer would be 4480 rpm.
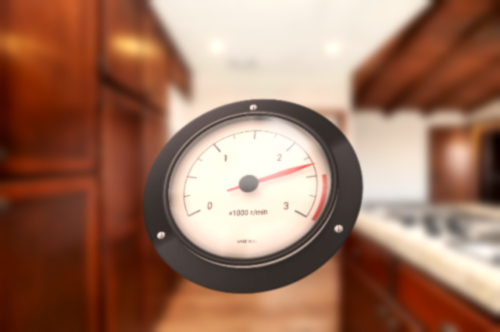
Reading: 2375 rpm
